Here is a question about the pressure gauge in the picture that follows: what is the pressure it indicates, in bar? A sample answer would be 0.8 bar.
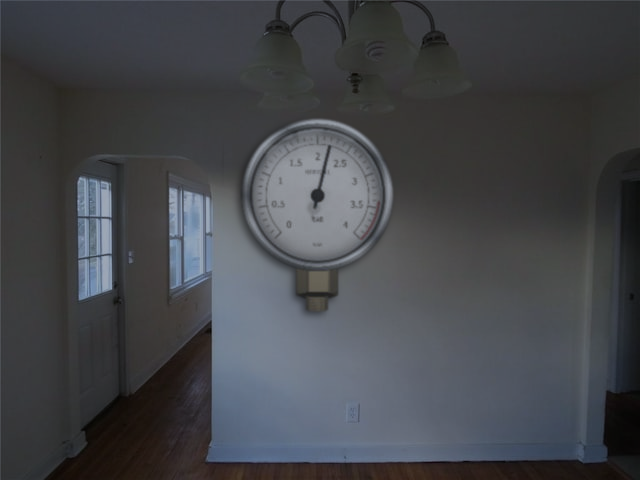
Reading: 2.2 bar
